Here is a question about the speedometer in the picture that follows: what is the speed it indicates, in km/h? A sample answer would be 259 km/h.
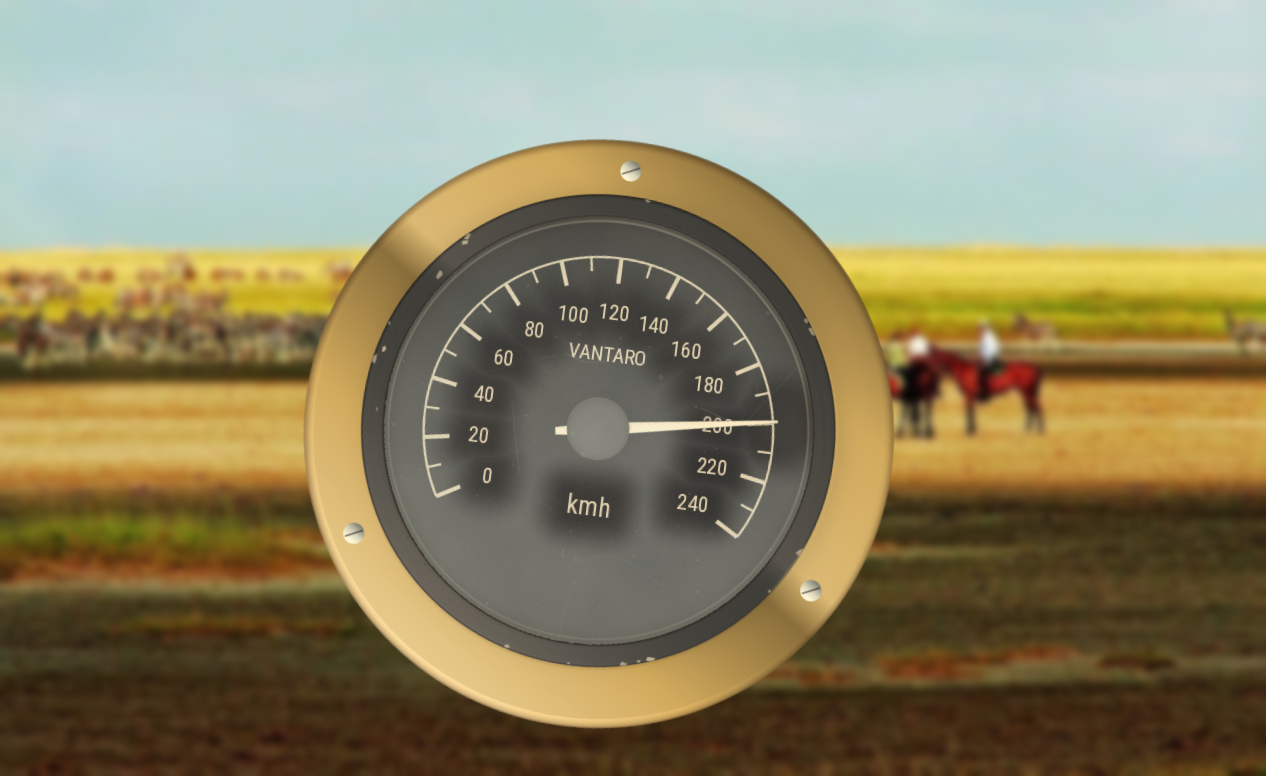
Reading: 200 km/h
